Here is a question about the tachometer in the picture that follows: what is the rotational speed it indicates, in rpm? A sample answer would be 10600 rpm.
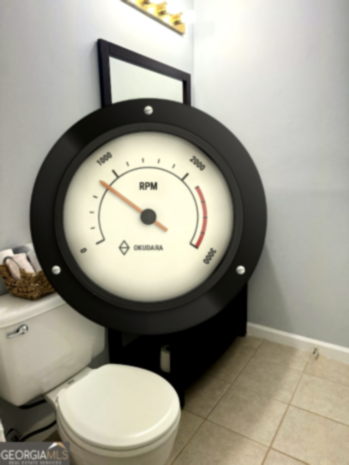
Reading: 800 rpm
